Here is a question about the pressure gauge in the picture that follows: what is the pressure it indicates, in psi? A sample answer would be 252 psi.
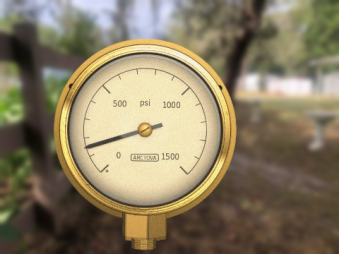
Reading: 150 psi
